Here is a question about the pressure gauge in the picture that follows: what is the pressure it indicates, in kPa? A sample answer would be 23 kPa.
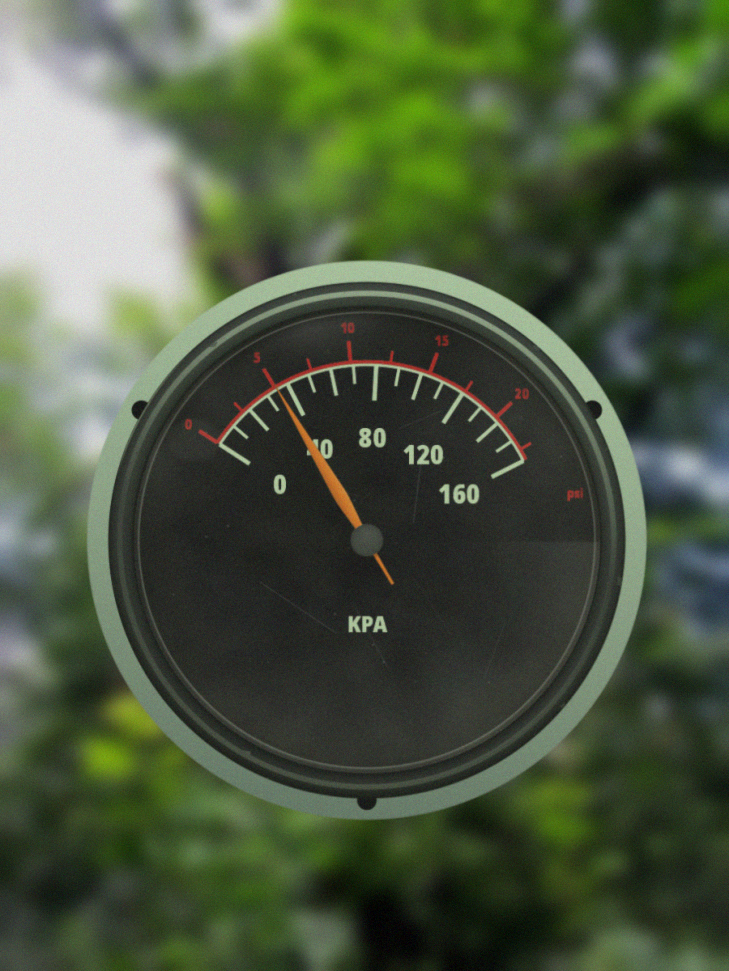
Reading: 35 kPa
